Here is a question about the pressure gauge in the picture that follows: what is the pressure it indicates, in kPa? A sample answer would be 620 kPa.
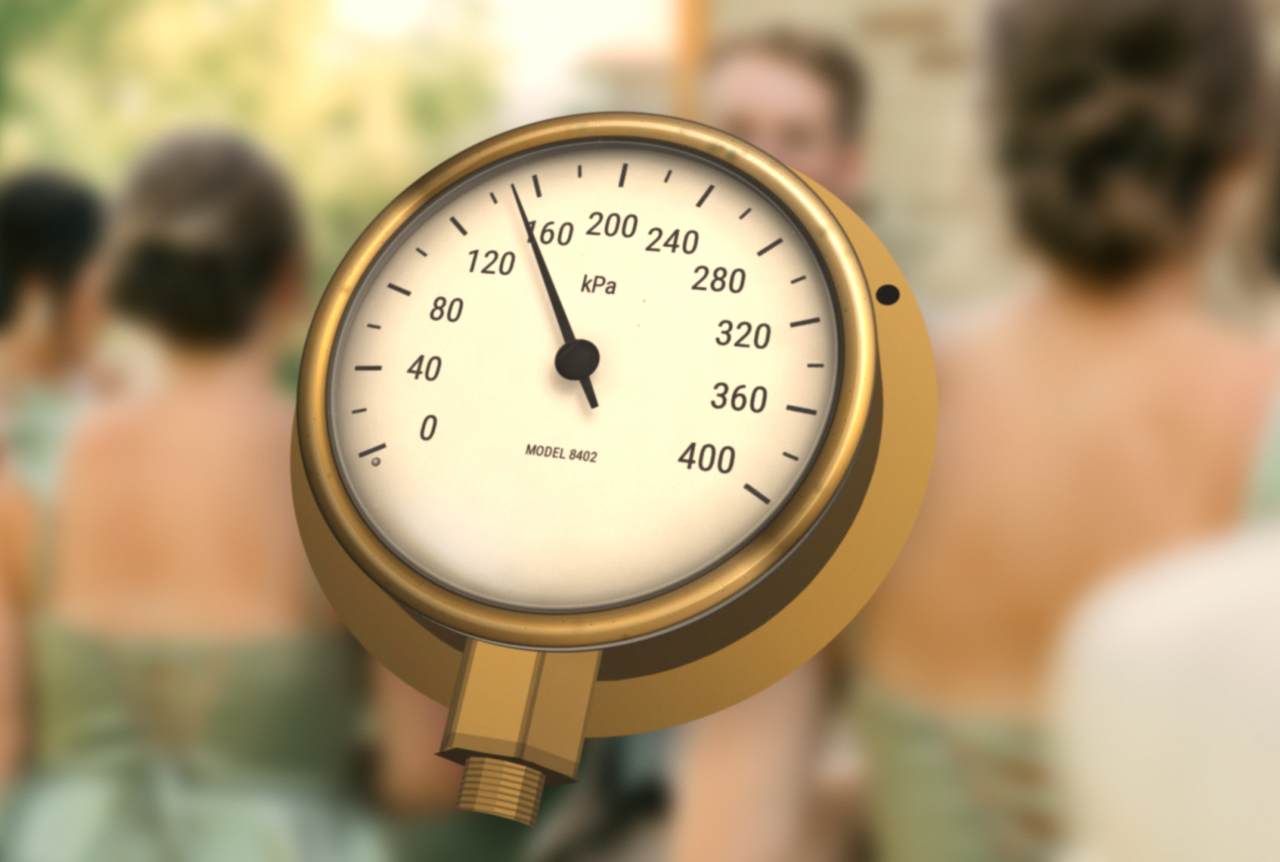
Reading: 150 kPa
